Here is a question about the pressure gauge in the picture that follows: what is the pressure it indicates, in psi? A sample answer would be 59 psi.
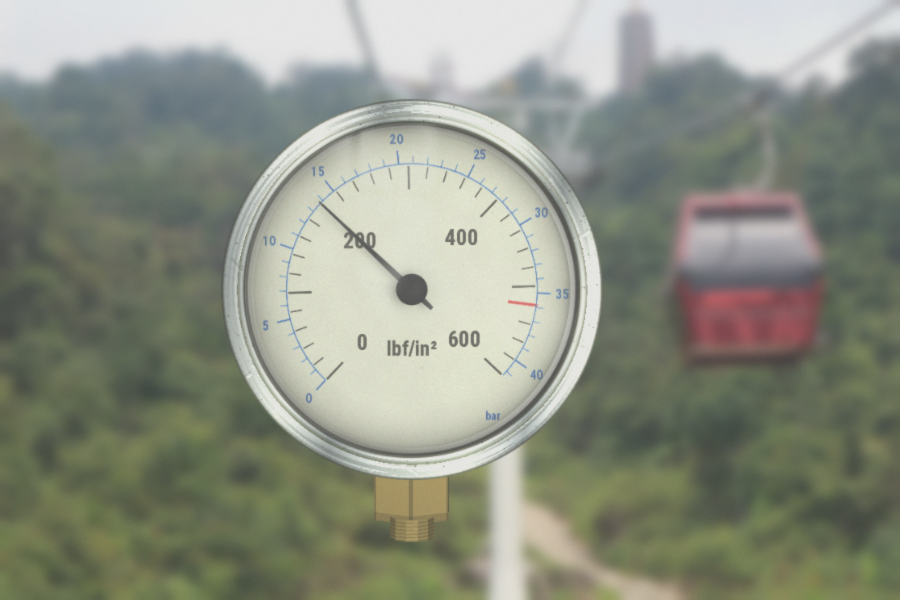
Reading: 200 psi
